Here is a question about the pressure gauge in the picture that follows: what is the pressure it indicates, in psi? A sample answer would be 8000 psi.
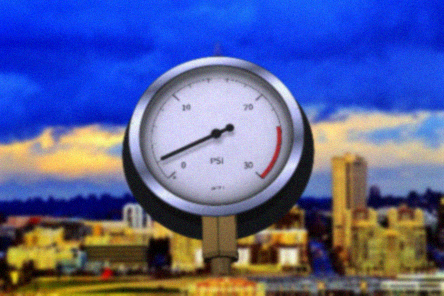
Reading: 2 psi
